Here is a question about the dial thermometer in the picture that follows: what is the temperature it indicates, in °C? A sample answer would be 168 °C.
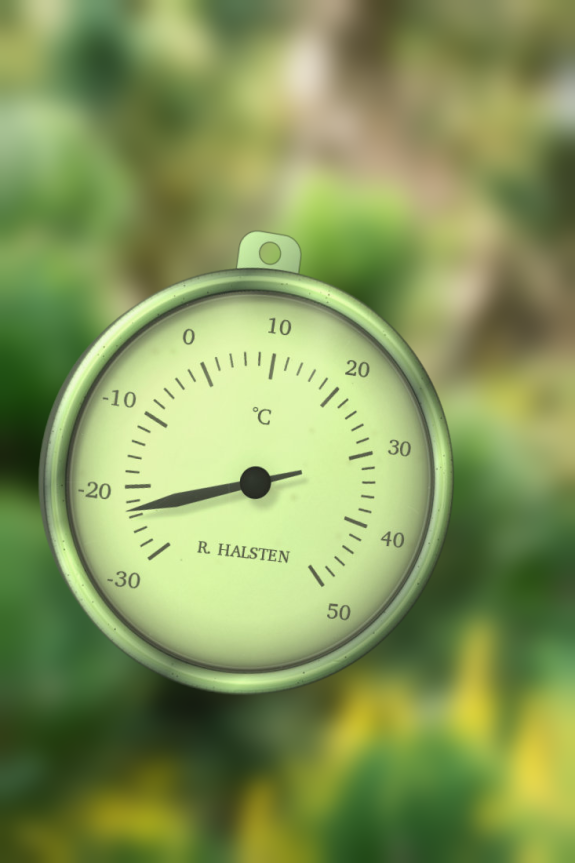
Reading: -23 °C
